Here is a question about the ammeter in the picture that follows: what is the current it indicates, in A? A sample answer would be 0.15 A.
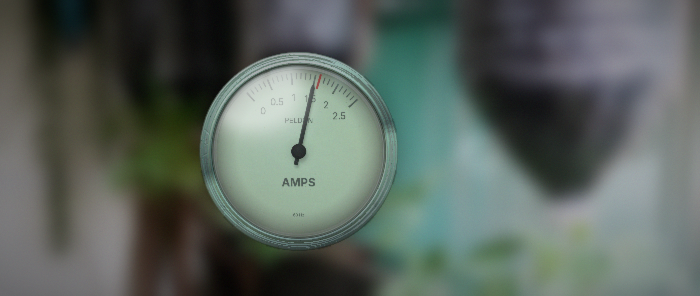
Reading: 1.5 A
